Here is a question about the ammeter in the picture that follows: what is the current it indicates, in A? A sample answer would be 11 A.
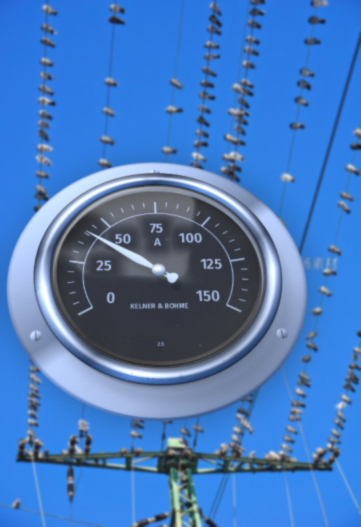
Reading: 40 A
